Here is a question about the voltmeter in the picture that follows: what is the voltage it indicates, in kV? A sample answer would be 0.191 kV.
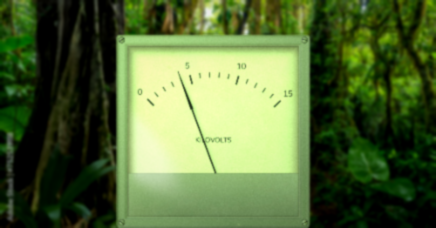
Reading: 4 kV
